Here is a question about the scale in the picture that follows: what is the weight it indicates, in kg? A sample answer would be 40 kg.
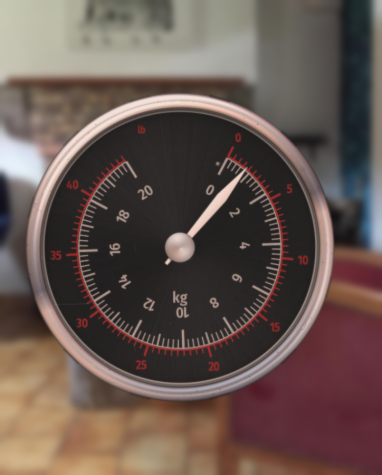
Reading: 0.8 kg
